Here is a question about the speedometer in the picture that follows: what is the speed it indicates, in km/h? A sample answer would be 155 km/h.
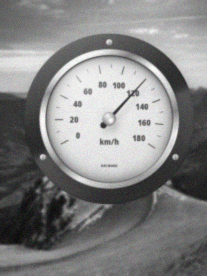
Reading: 120 km/h
